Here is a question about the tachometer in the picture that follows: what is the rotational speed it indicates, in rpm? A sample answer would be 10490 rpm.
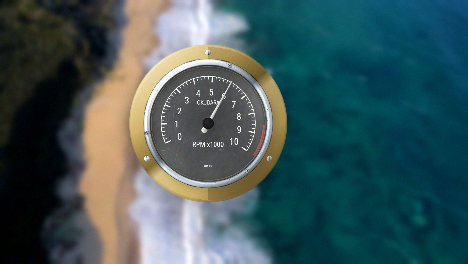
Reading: 6000 rpm
